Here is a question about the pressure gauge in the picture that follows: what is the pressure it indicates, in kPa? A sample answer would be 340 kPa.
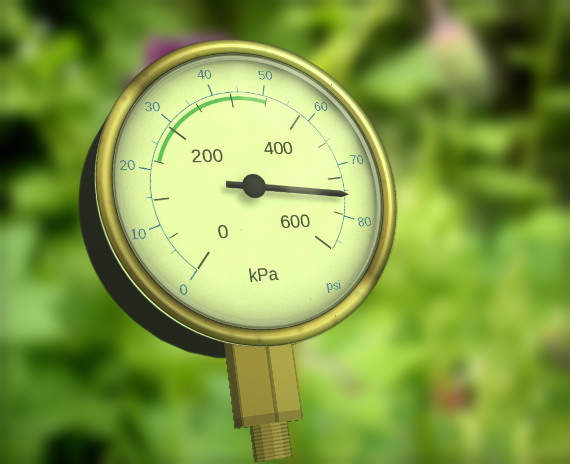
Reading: 525 kPa
